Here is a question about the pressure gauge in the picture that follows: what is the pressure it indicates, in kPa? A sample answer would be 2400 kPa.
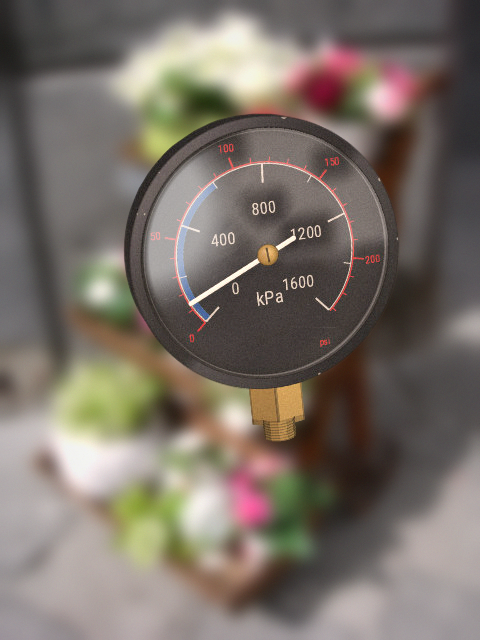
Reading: 100 kPa
